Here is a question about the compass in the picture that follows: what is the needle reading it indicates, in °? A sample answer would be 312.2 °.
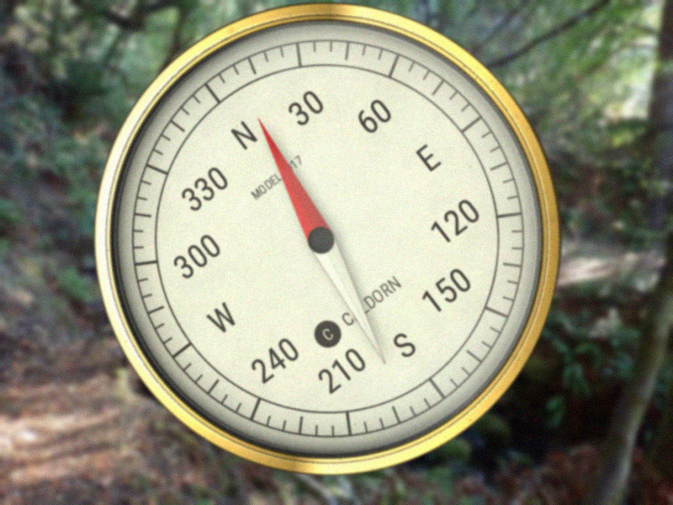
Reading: 10 °
